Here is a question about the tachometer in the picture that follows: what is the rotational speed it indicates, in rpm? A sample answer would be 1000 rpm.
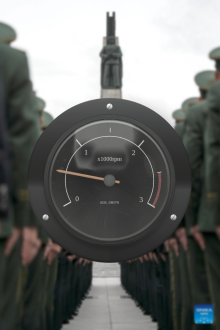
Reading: 500 rpm
